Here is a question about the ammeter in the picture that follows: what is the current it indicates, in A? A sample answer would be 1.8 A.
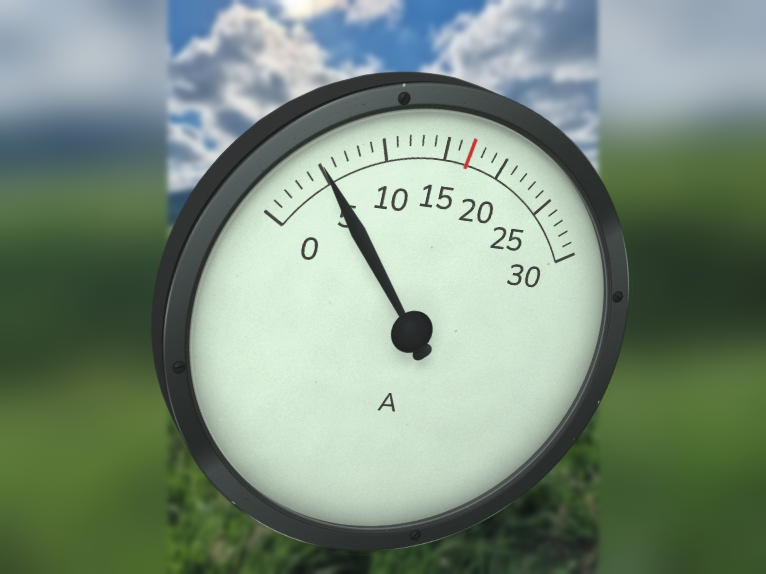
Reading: 5 A
